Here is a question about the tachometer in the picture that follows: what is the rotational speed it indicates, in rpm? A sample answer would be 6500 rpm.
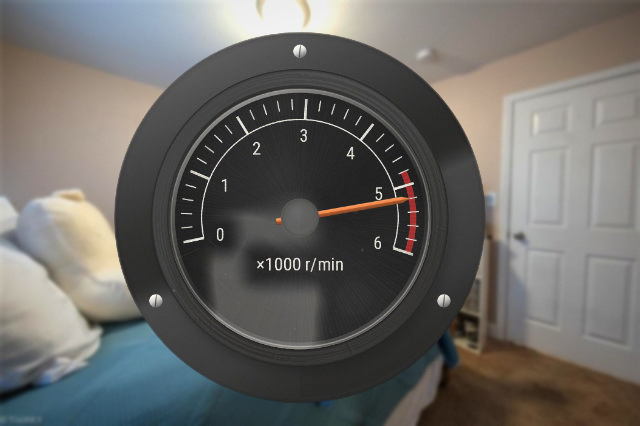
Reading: 5200 rpm
